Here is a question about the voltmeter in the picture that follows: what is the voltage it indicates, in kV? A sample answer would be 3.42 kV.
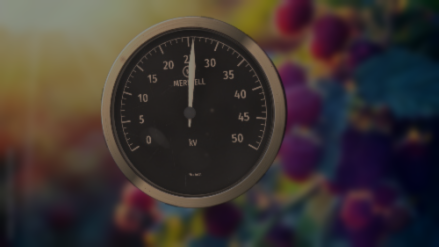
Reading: 26 kV
